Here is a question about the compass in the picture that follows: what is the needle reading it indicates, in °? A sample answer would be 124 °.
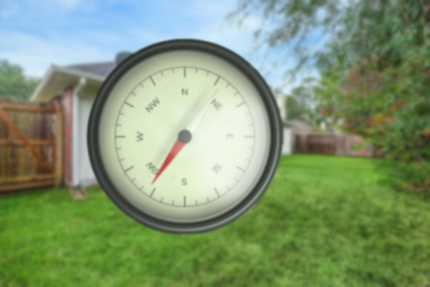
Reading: 215 °
